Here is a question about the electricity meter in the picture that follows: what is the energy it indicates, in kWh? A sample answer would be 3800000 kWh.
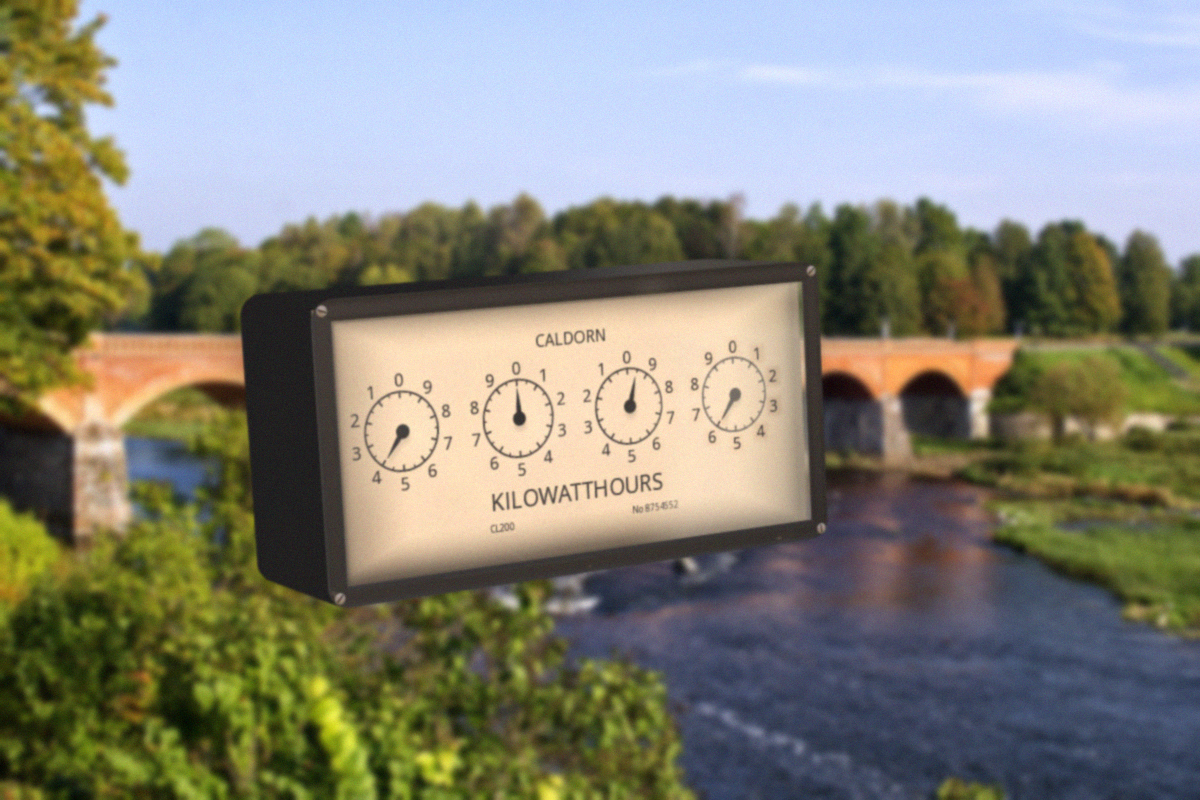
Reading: 3996 kWh
